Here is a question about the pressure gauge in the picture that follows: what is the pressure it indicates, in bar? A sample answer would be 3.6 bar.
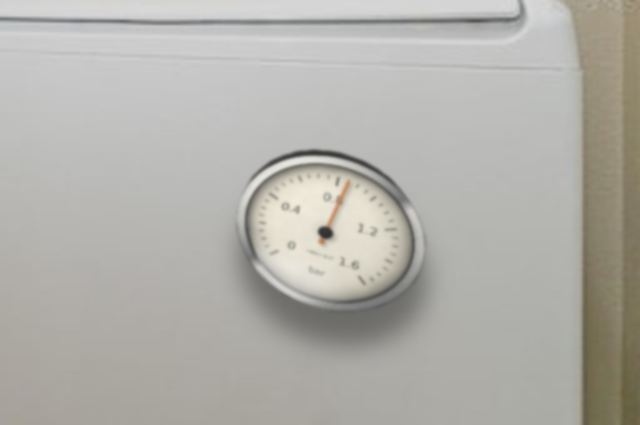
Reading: 0.85 bar
